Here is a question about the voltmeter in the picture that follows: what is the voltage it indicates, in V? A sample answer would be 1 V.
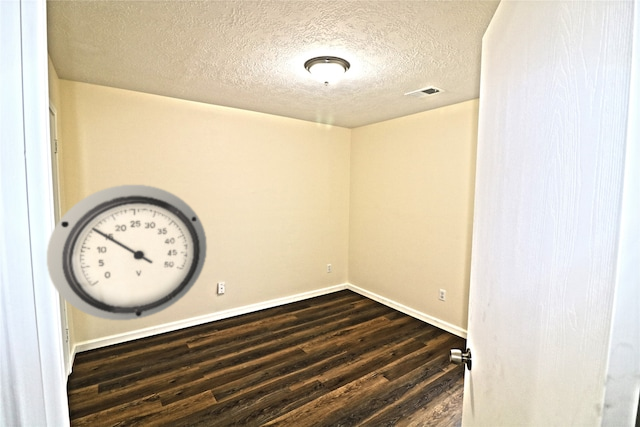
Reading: 15 V
